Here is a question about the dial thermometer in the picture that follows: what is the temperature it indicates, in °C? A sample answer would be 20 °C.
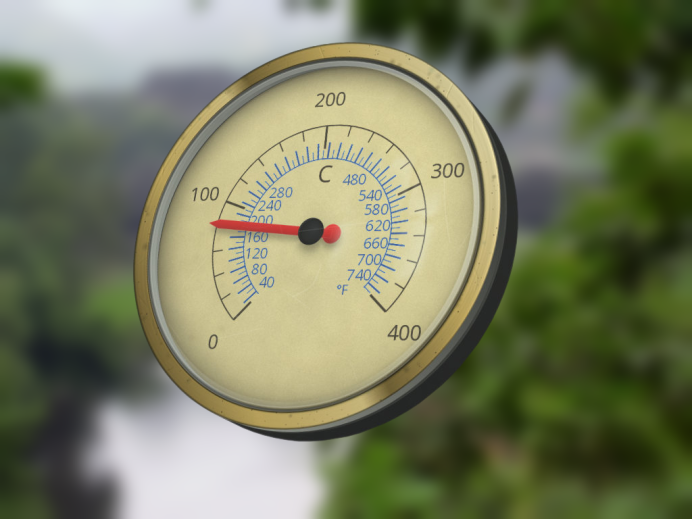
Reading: 80 °C
